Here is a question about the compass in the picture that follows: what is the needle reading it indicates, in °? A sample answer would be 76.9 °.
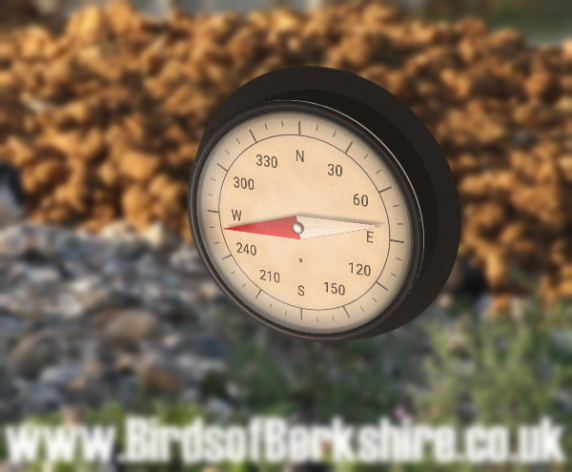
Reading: 260 °
